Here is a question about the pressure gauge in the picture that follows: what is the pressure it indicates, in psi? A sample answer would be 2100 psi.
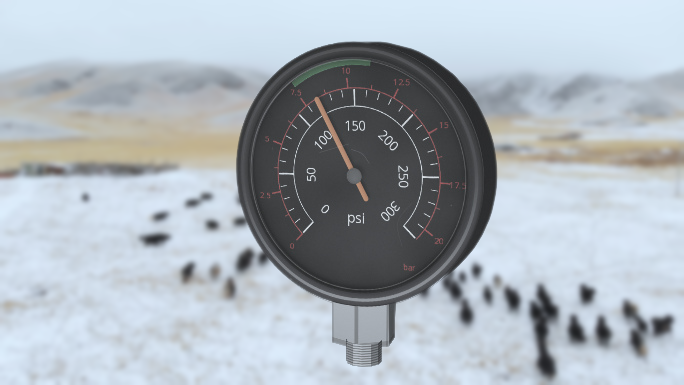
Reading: 120 psi
